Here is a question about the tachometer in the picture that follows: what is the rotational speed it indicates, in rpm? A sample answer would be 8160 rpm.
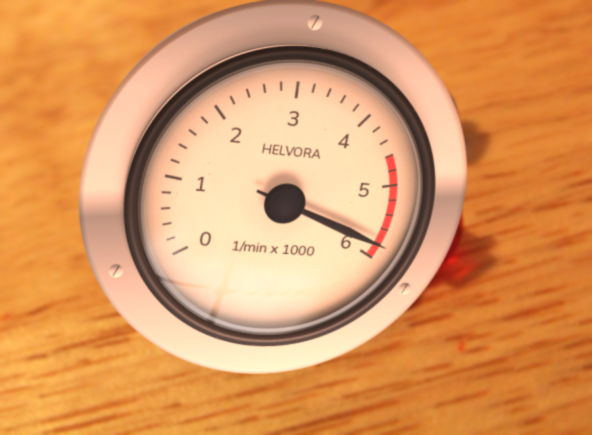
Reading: 5800 rpm
